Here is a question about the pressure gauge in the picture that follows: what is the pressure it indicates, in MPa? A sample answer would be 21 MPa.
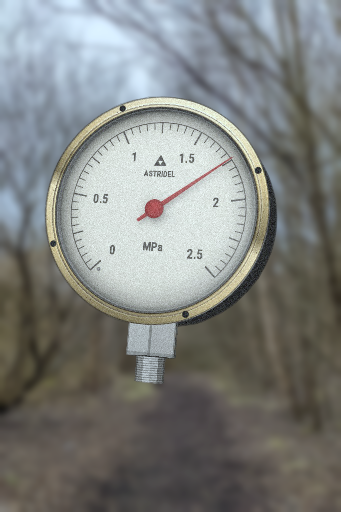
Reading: 1.75 MPa
